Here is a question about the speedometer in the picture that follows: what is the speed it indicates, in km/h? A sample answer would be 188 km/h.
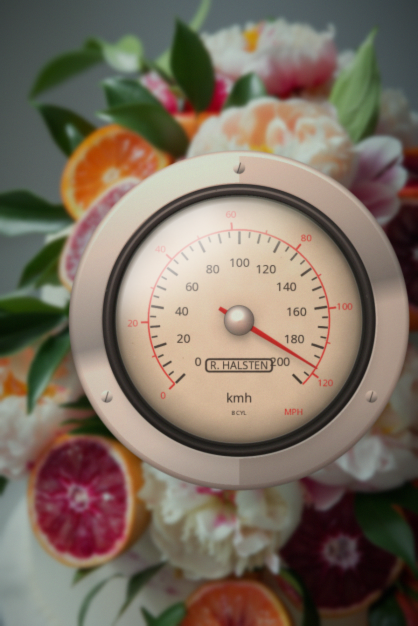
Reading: 190 km/h
